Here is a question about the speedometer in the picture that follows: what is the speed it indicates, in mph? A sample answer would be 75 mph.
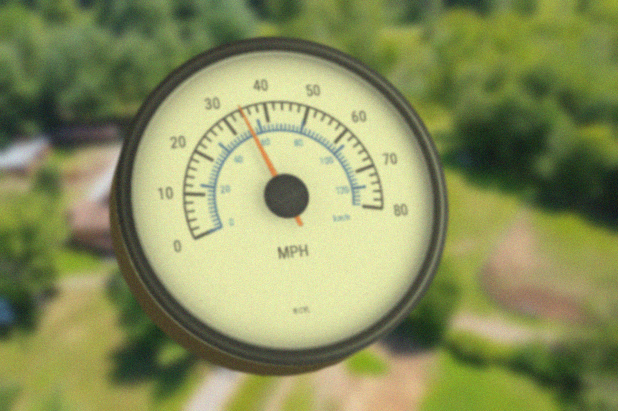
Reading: 34 mph
